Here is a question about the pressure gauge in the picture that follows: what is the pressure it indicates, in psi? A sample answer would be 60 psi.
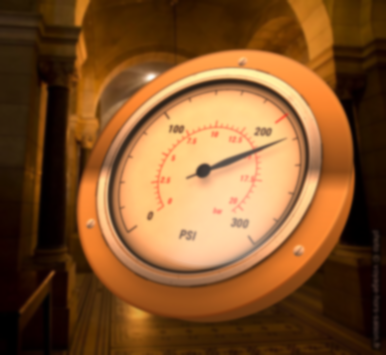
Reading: 220 psi
